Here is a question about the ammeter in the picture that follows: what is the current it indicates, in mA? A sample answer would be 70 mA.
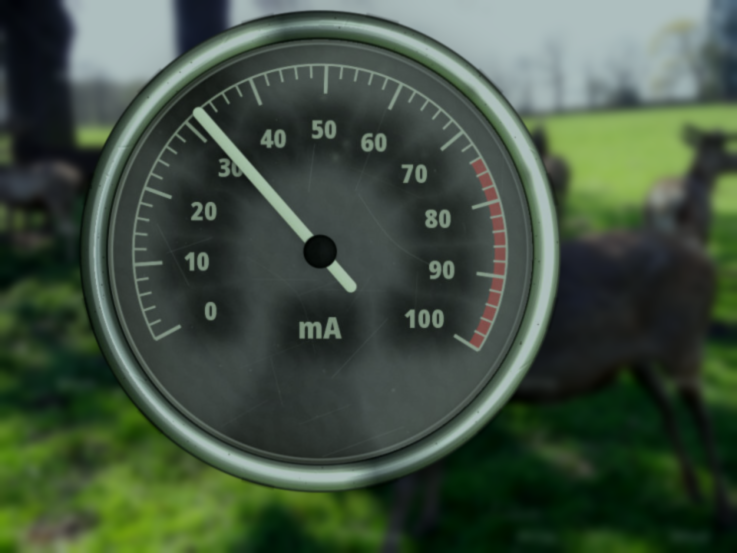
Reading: 32 mA
